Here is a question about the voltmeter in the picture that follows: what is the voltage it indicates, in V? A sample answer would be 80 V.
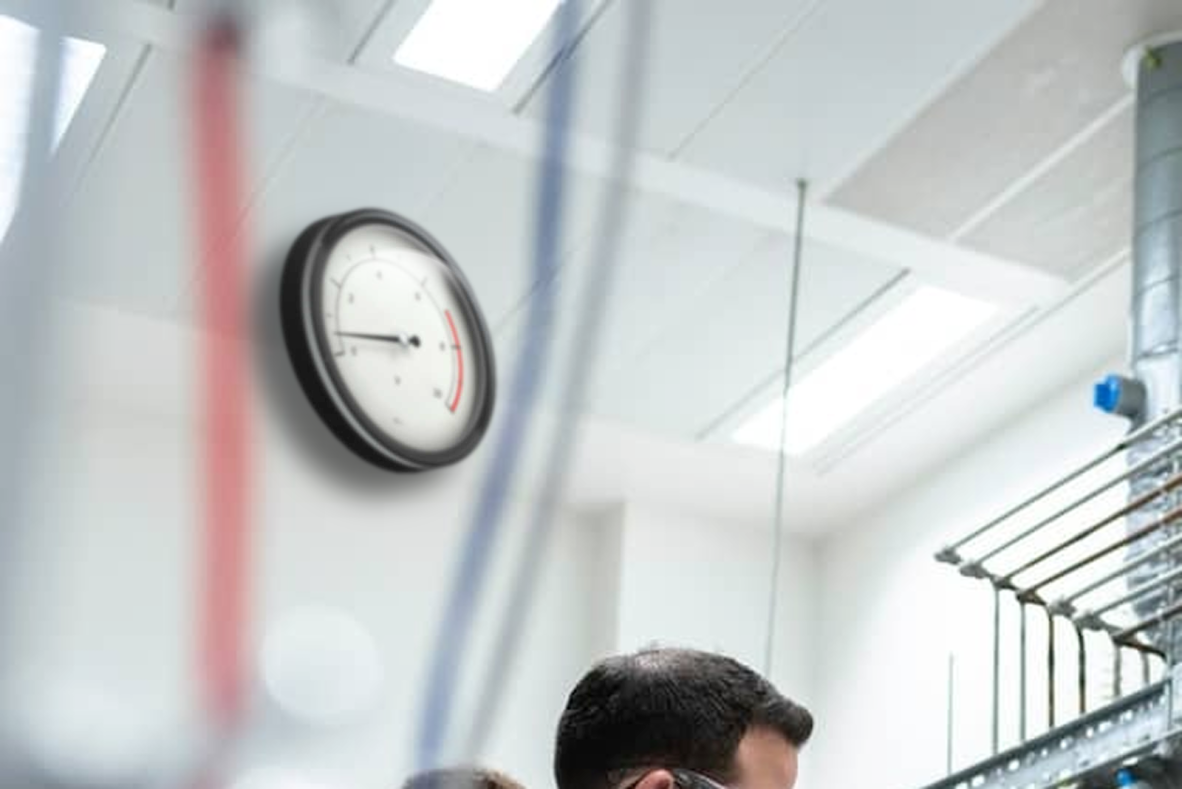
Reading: 0.5 V
